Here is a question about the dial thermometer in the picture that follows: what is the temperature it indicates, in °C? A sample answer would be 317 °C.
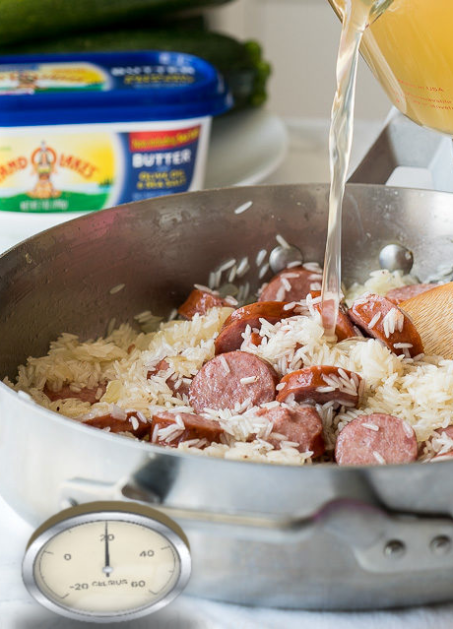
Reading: 20 °C
